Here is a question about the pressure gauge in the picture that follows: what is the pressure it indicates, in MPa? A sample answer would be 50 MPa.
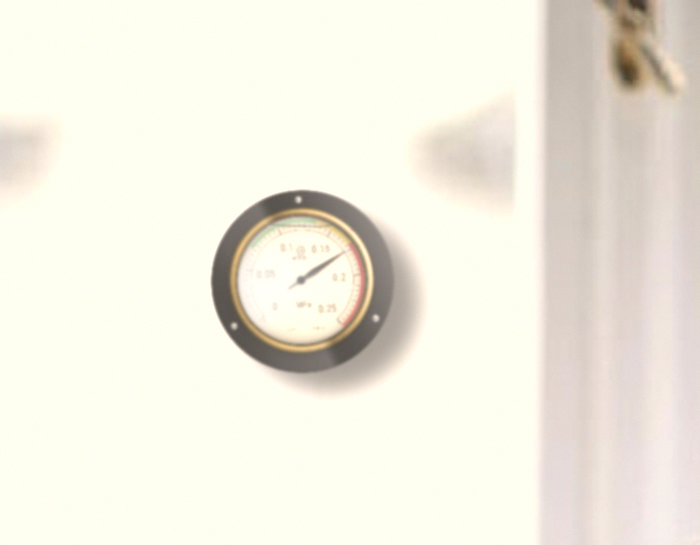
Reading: 0.175 MPa
